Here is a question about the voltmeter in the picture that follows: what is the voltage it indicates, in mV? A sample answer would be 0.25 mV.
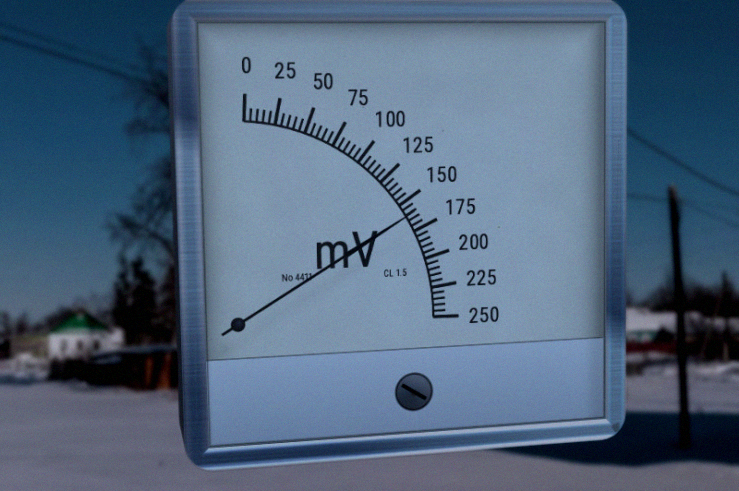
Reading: 160 mV
